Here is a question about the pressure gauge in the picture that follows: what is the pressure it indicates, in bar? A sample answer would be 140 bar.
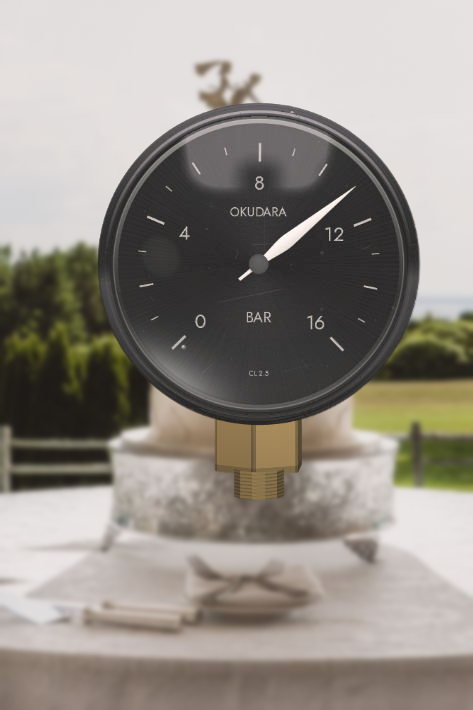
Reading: 11 bar
